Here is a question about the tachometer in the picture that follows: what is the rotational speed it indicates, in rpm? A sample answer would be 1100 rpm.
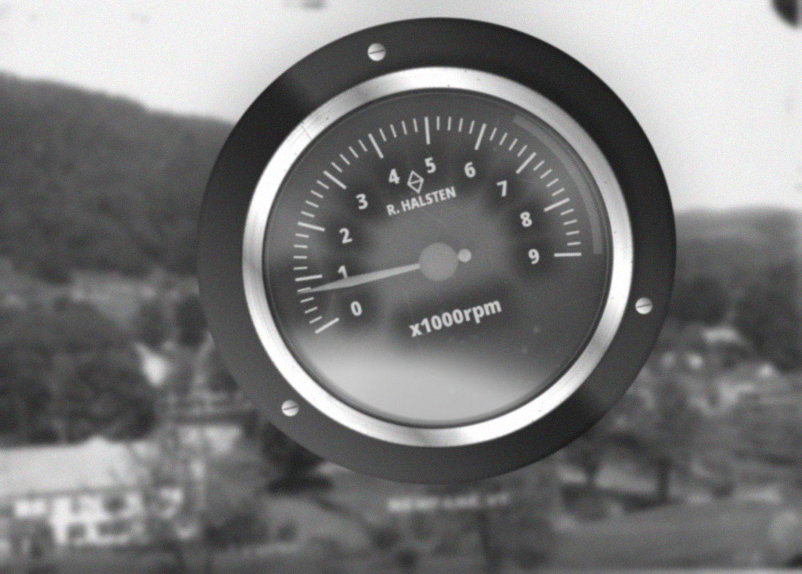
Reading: 800 rpm
